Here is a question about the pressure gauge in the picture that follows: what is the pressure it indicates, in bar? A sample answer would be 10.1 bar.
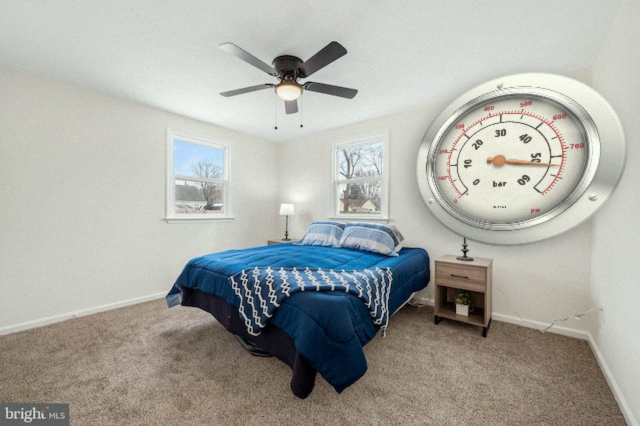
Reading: 52.5 bar
